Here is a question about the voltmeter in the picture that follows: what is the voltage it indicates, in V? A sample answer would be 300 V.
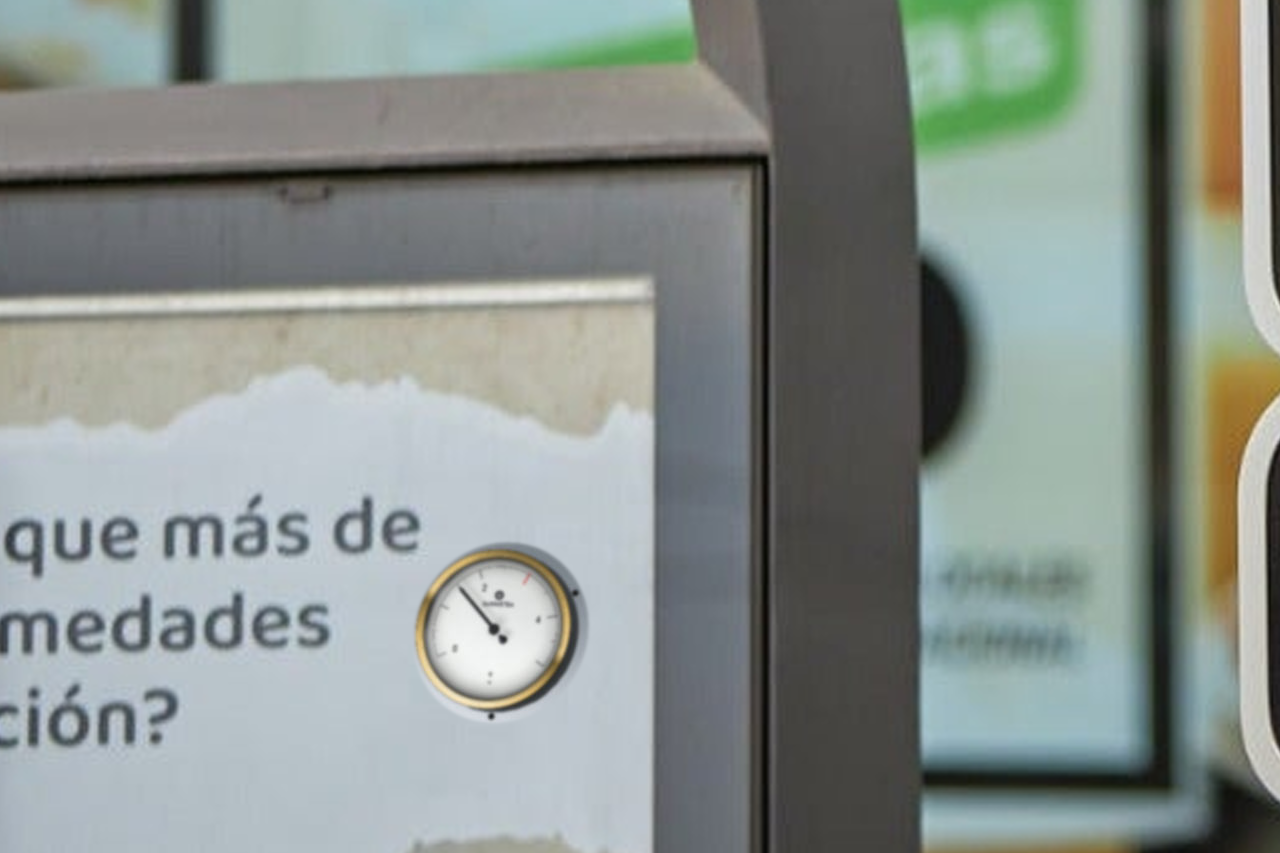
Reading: 1.5 V
